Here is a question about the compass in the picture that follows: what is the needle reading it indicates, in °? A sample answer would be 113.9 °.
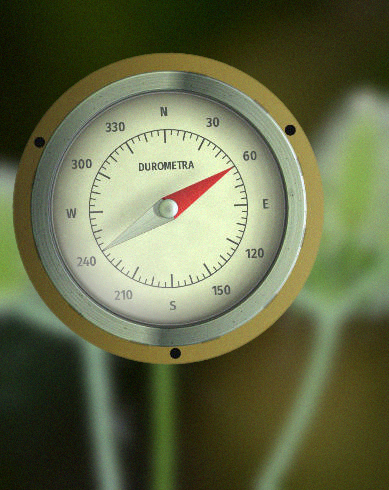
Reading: 60 °
